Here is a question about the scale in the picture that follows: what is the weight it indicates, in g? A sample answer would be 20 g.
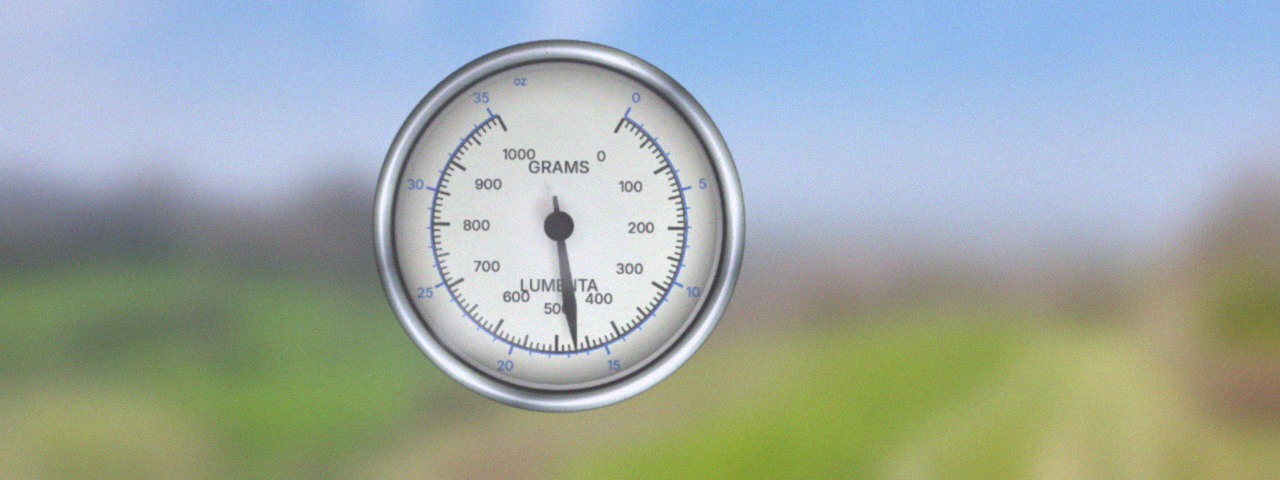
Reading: 470 g
